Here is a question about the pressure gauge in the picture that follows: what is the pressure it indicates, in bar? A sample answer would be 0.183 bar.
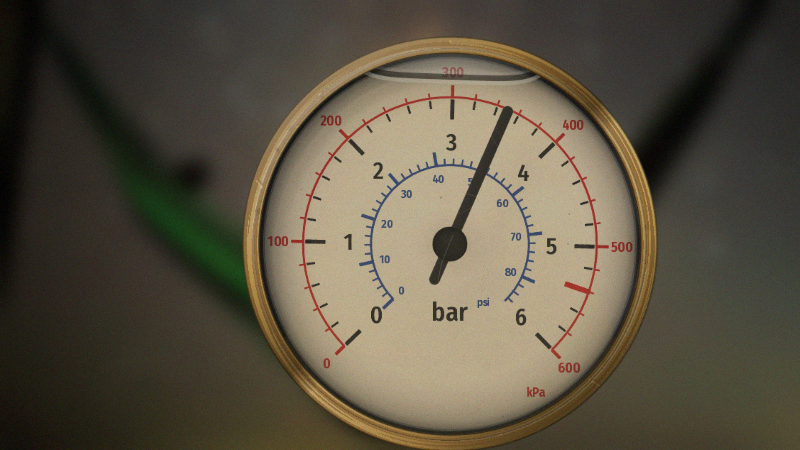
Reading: 3.5 bar
